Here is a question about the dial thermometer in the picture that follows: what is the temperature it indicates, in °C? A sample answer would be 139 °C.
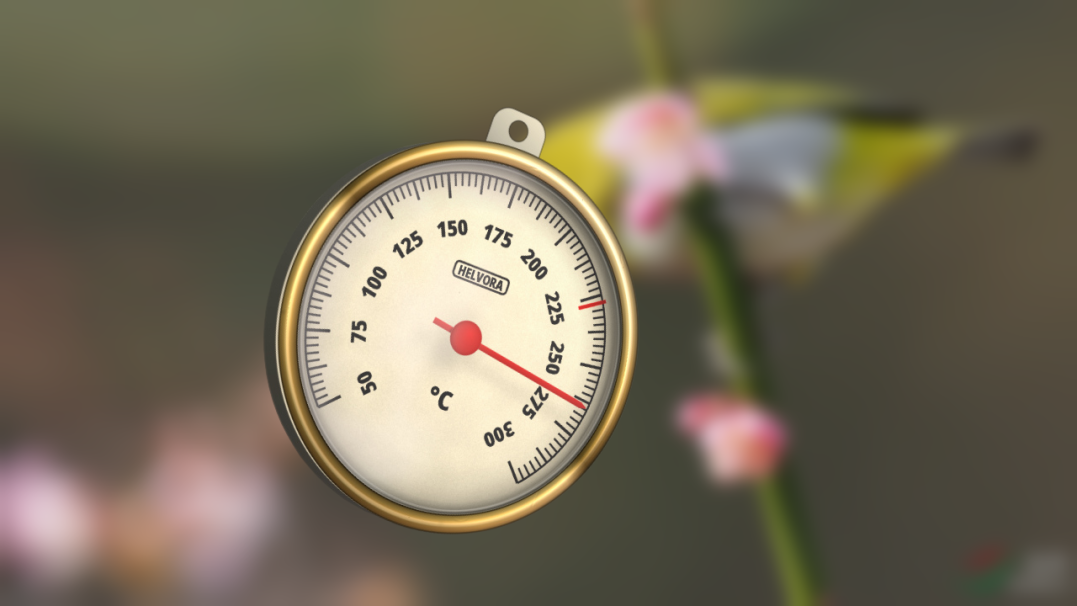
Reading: 265 °C
